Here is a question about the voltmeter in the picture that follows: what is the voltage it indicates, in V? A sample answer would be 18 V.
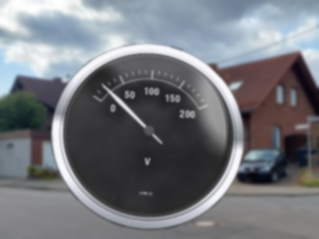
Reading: 20 V
